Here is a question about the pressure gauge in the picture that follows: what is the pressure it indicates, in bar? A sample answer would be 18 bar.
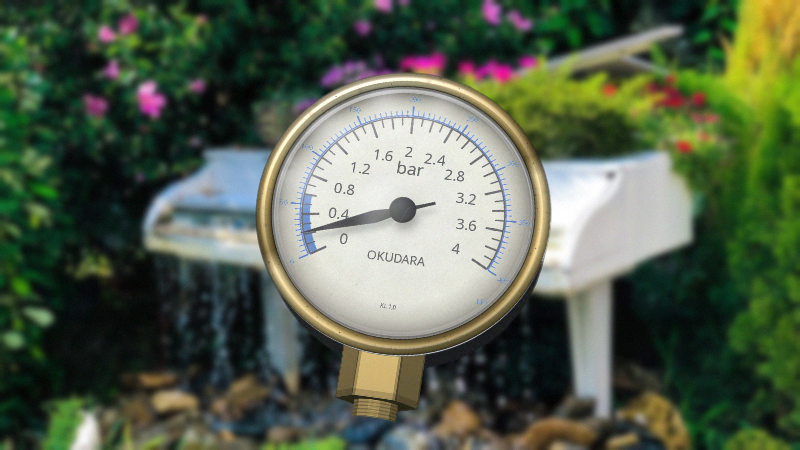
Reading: 0.2 bar
